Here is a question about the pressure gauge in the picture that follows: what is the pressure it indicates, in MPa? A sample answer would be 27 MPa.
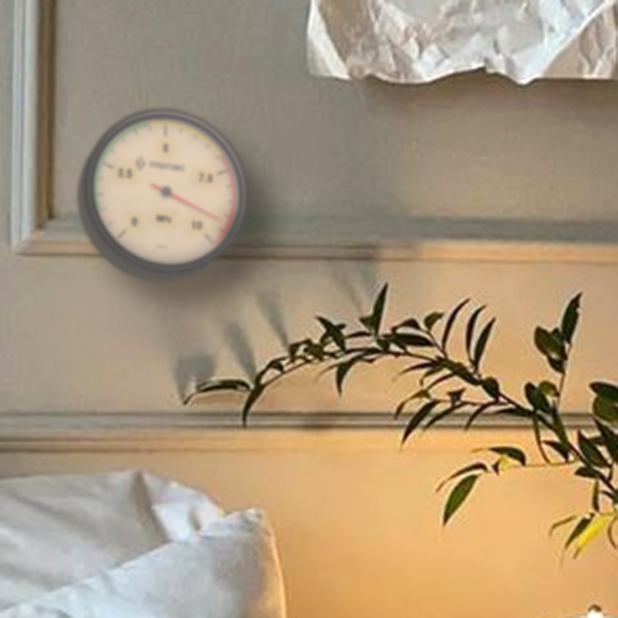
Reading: 9.25 MPa
